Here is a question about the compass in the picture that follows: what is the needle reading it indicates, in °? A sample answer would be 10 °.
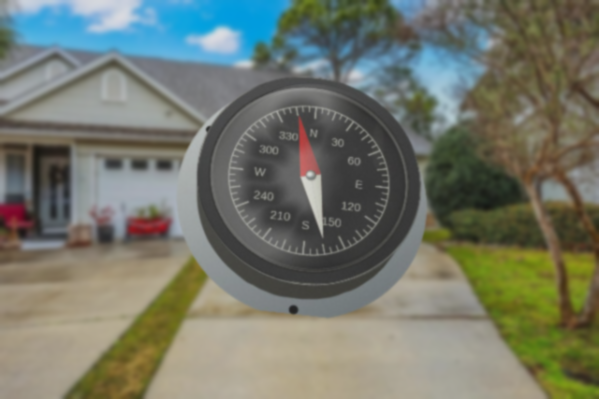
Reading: 345 °
